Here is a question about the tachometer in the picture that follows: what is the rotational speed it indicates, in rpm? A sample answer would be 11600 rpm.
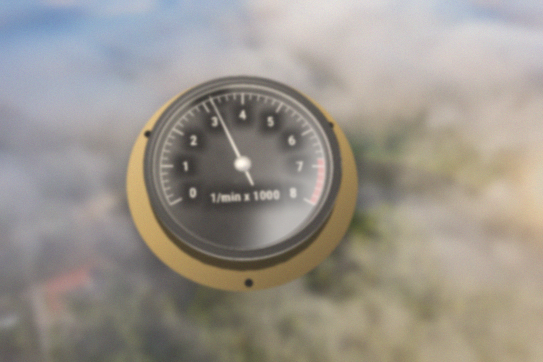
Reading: 3200 rpm
